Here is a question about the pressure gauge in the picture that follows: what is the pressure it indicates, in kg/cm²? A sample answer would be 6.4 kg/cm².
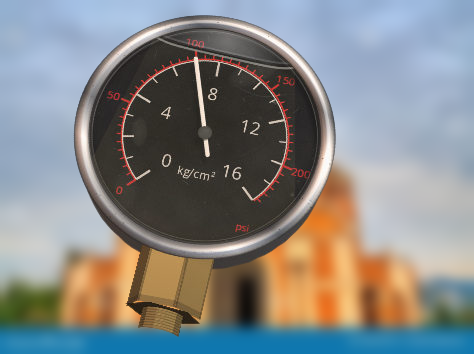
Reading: 7 kg/cm²
